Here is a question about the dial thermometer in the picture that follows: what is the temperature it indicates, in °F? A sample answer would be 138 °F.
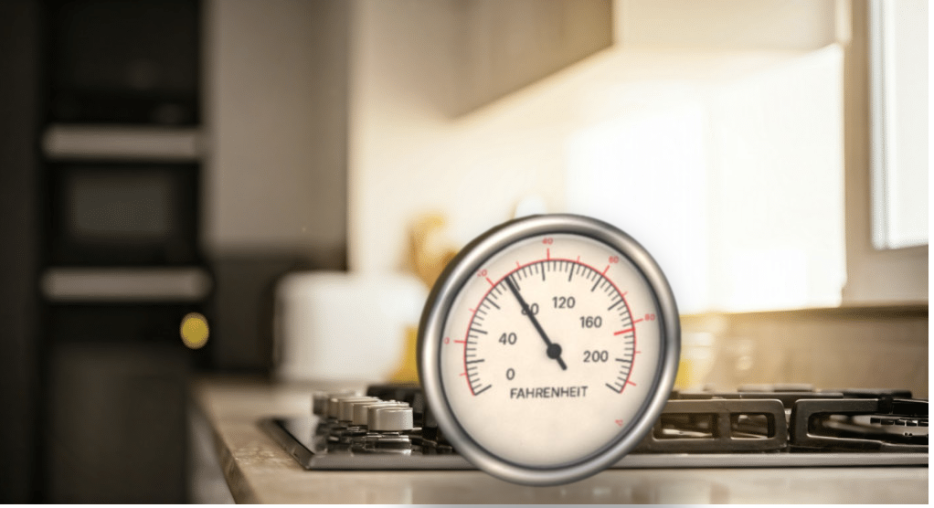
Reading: 76 °F
